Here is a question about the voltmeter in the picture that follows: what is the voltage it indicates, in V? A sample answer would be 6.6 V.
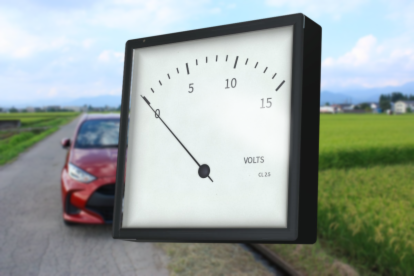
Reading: 0 V
